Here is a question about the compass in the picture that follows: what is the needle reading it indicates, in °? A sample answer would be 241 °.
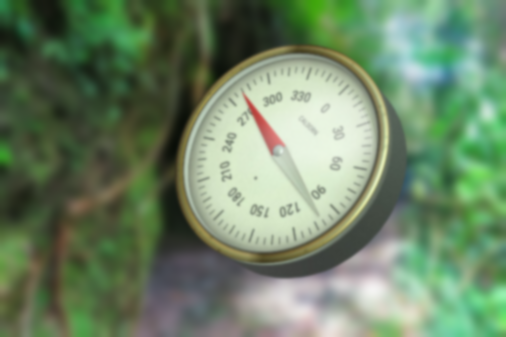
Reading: 280 °
